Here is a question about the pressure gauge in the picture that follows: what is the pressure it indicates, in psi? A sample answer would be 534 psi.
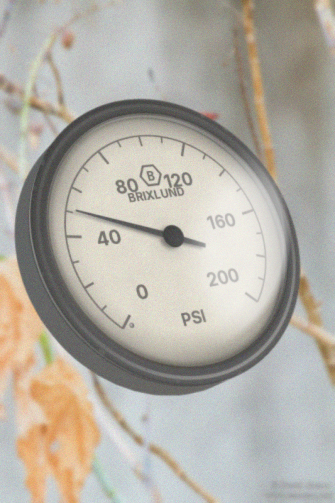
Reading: 50 psi
